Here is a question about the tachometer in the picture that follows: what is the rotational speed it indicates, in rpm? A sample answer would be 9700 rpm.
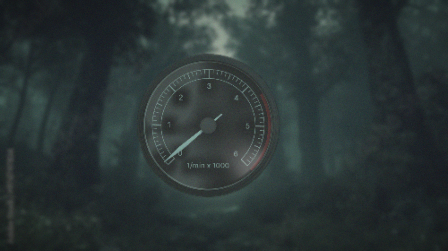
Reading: 100 rpm
